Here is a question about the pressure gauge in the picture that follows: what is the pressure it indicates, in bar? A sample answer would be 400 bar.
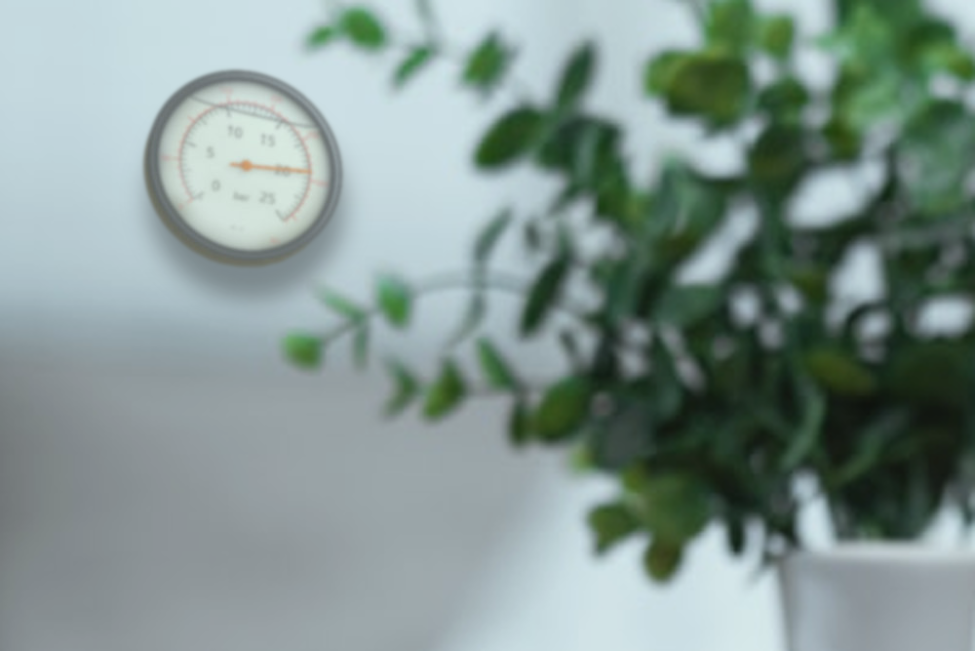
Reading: 20 bar
